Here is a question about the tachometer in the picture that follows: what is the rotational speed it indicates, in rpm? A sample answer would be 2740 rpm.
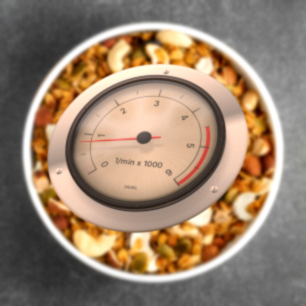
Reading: 750 rpm
